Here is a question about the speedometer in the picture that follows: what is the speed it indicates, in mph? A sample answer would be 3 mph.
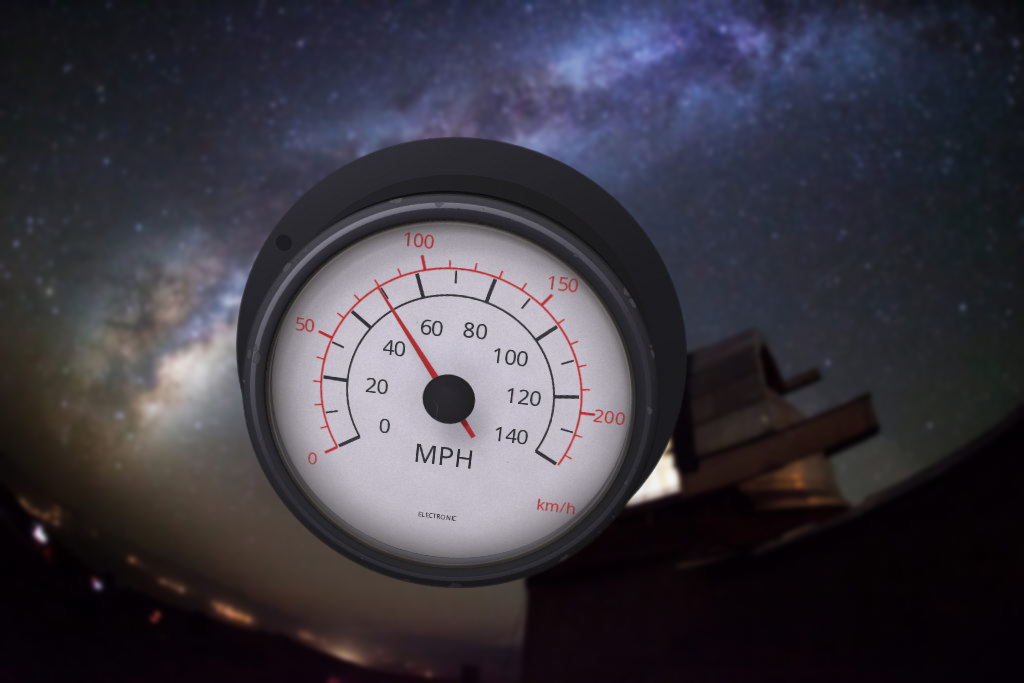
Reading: 50 mph
